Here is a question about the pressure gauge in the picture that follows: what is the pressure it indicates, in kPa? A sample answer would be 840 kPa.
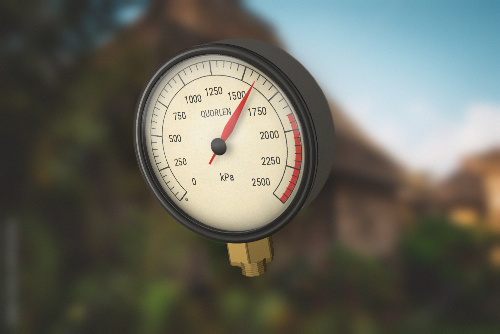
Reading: 1600 kPa
